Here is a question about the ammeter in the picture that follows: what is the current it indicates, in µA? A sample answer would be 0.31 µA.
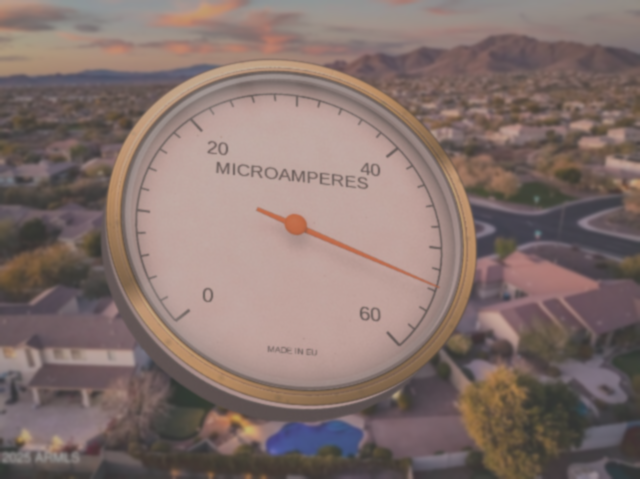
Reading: 54 µA
